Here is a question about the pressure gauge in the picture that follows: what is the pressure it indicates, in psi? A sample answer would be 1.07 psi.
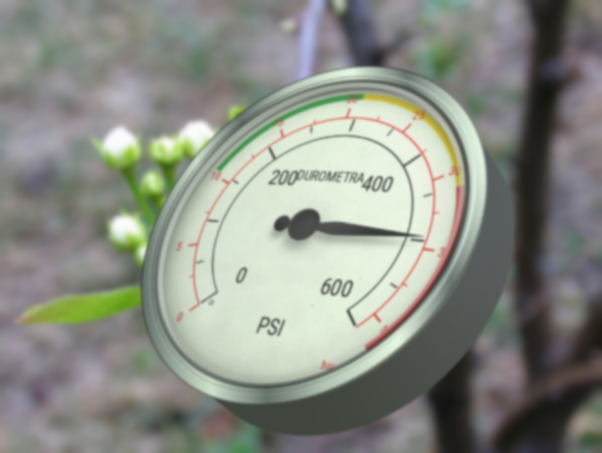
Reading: 500 psi
